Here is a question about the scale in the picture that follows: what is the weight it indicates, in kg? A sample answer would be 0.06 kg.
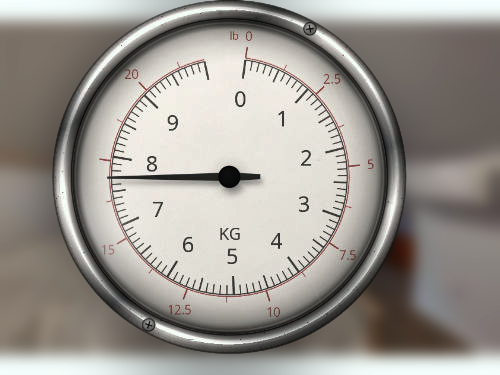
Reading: 7.7 kg
